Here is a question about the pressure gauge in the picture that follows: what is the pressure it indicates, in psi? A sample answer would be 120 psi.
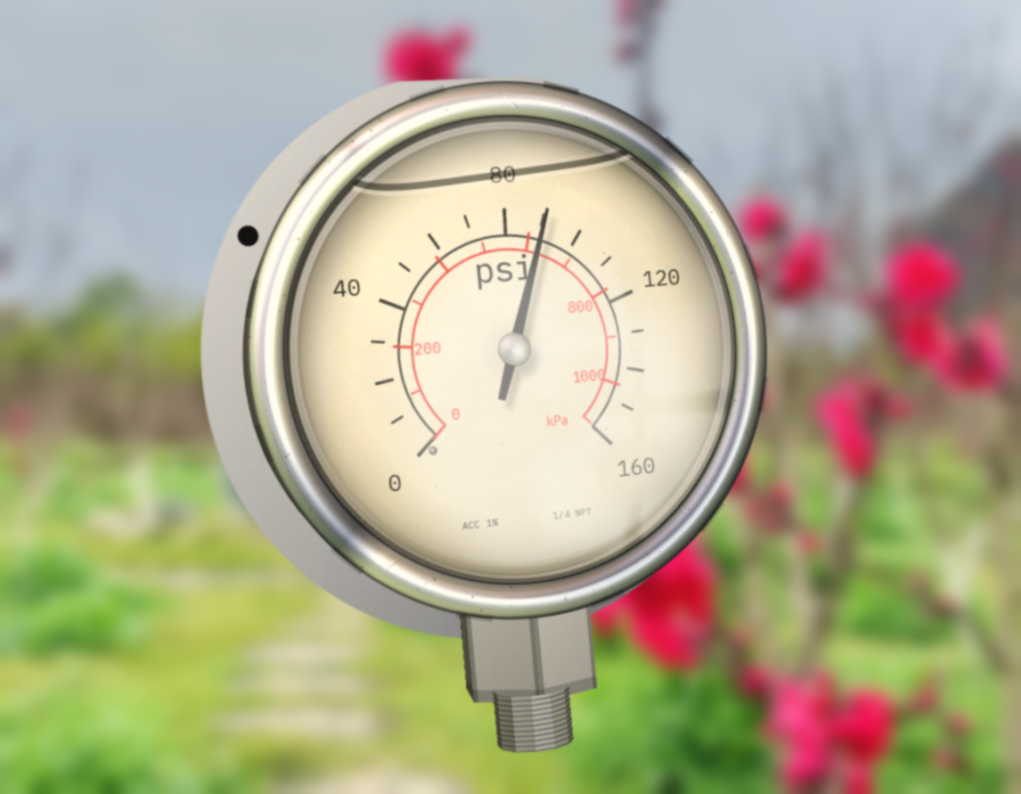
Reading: 90 psi
